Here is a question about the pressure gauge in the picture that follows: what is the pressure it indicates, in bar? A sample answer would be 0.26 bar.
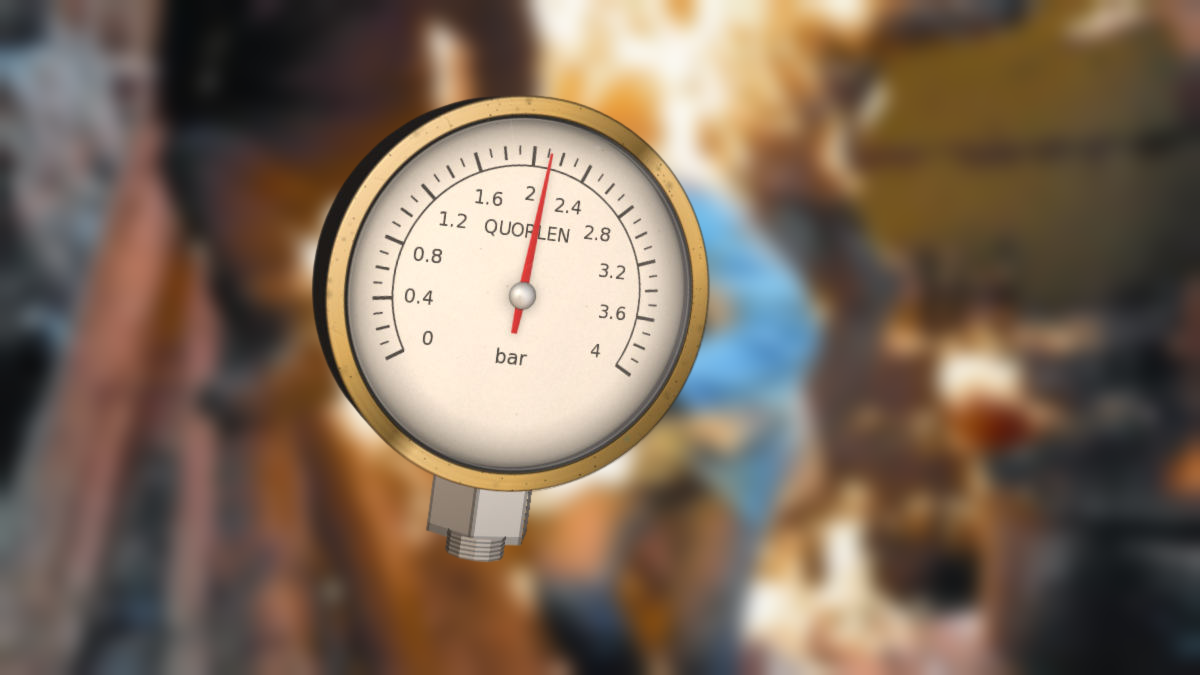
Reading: 2.1 bar
